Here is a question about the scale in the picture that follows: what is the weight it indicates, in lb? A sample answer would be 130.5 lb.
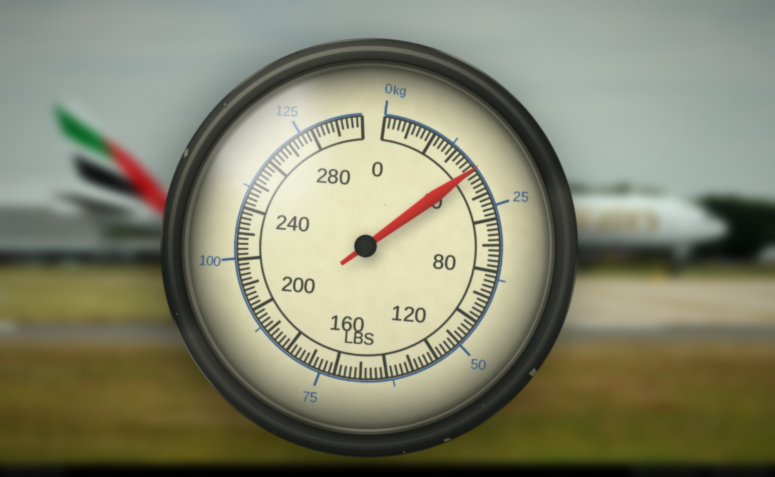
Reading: 40 lb
